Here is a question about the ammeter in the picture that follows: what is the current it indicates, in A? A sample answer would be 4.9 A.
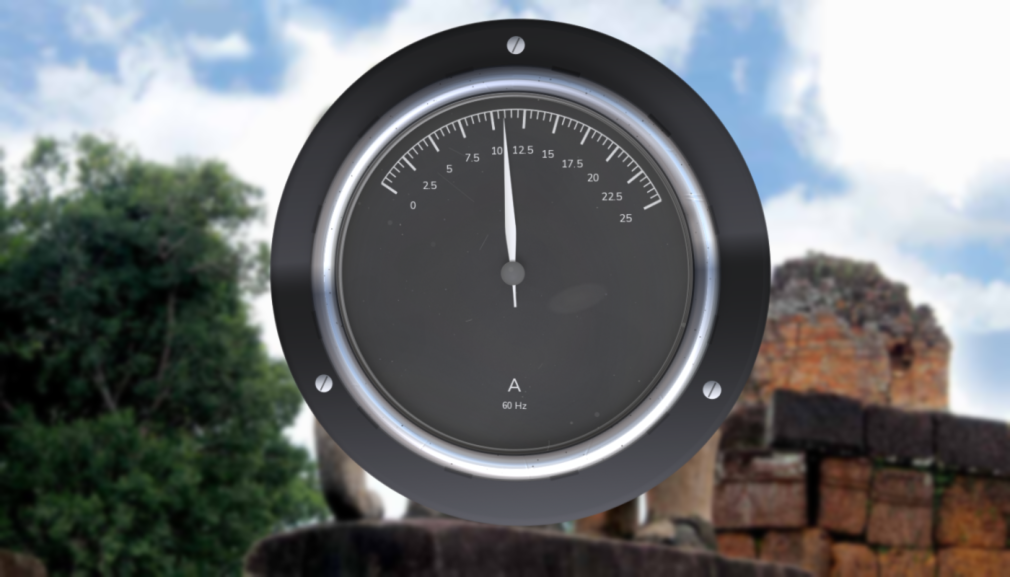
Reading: 11 A
